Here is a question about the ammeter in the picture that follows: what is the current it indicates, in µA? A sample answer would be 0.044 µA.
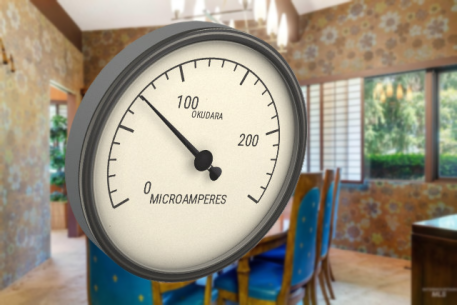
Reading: 70 µA
